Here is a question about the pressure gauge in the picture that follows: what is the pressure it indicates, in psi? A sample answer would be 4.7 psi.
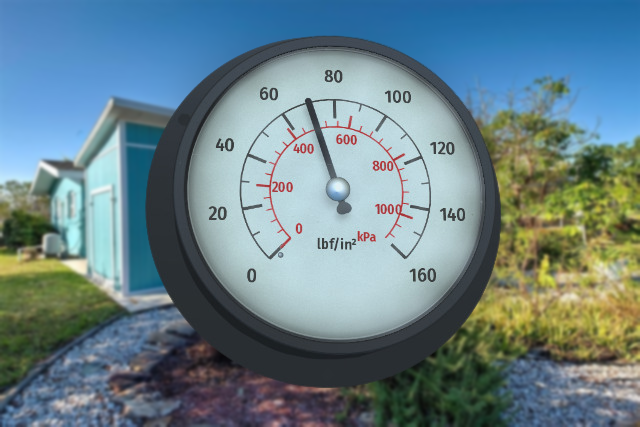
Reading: 70 psi
